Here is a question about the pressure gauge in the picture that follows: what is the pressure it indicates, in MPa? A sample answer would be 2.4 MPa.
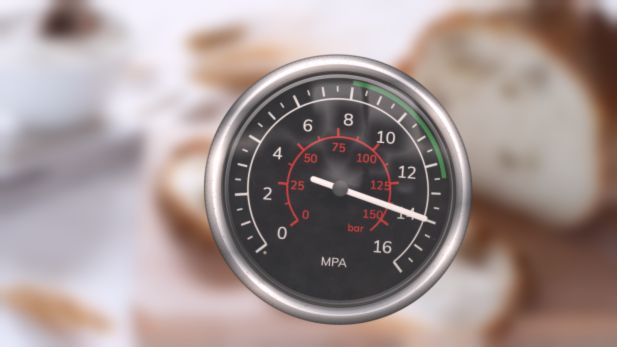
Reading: 14 MPa
